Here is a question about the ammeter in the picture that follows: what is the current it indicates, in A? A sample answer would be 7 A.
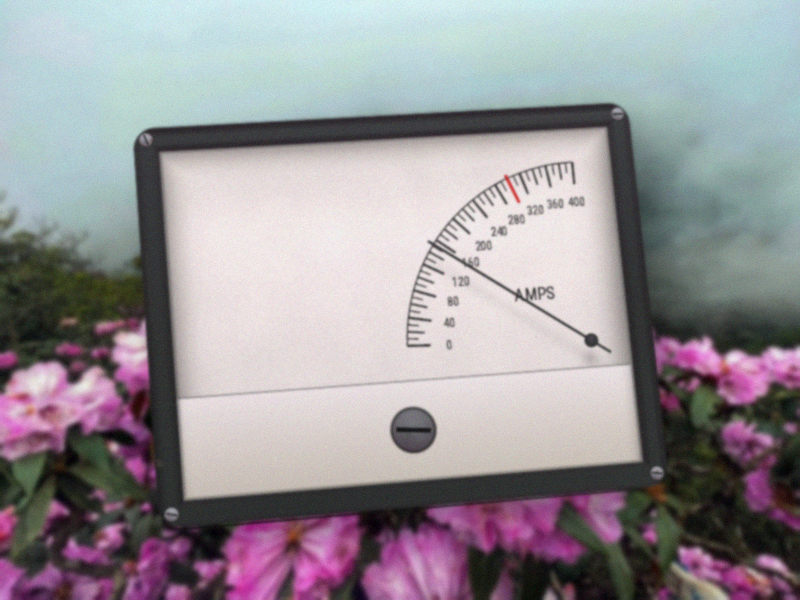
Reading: 150 A
